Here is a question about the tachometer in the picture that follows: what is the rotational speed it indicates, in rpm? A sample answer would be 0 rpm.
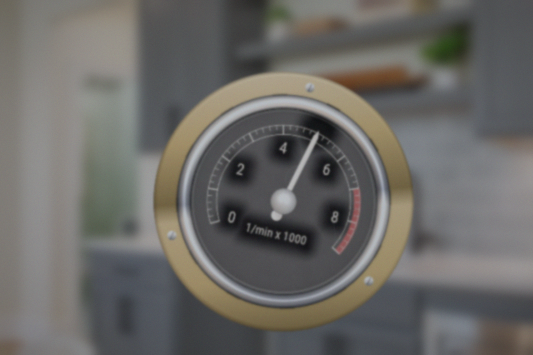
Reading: 5000 rpm
